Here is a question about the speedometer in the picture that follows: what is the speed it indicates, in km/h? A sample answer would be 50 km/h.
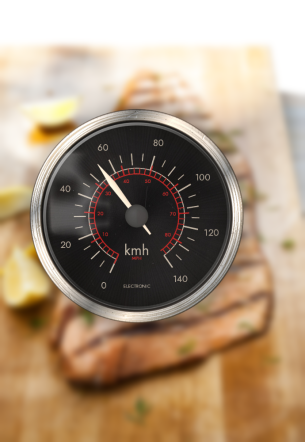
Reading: 55 km/h
